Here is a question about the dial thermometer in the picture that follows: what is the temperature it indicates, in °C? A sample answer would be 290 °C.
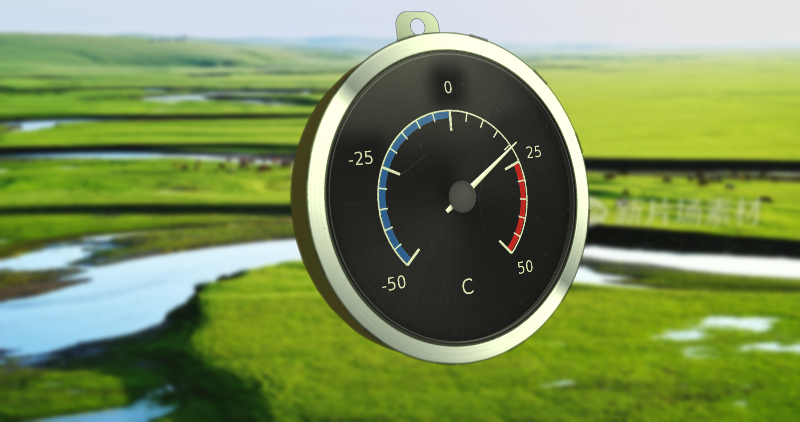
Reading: 20 °C
